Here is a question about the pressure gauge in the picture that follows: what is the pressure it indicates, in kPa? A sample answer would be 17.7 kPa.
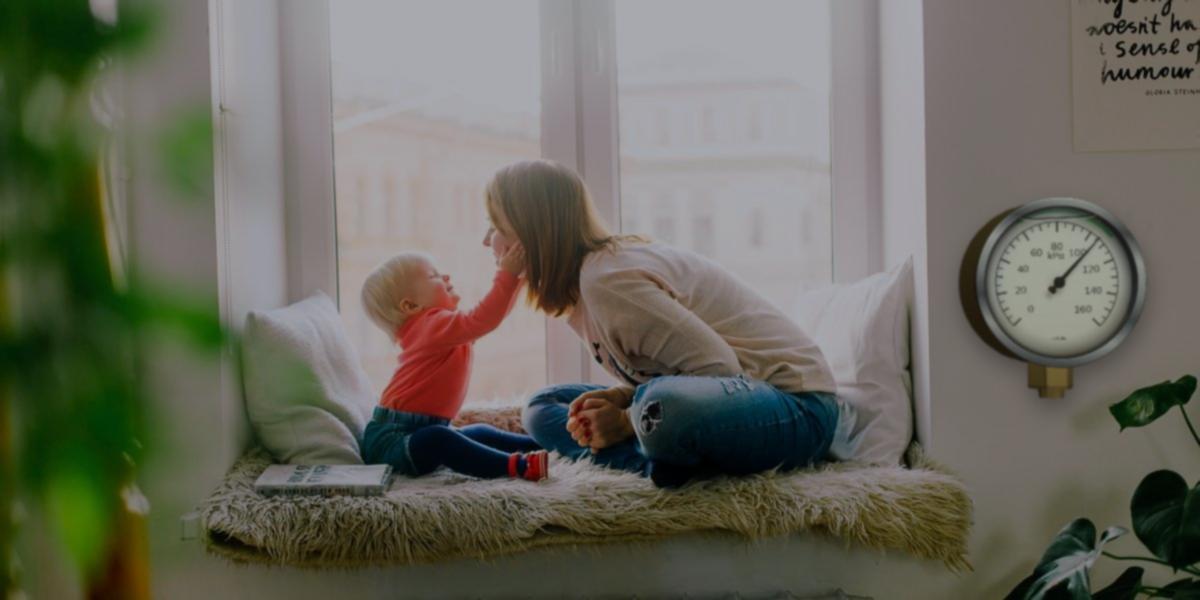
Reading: 105 kPa
